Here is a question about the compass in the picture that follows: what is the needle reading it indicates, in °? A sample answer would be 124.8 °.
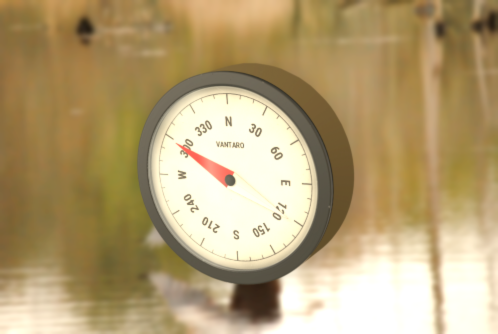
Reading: 300 °
